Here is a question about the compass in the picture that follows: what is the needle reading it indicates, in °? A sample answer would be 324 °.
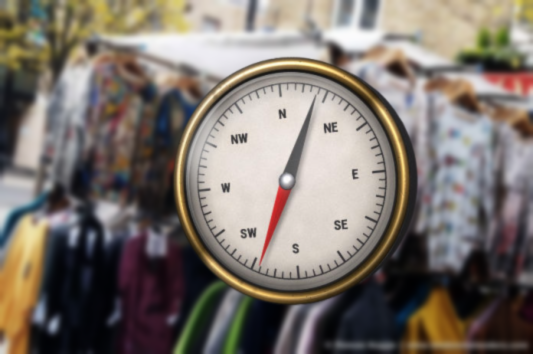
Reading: 205 °
